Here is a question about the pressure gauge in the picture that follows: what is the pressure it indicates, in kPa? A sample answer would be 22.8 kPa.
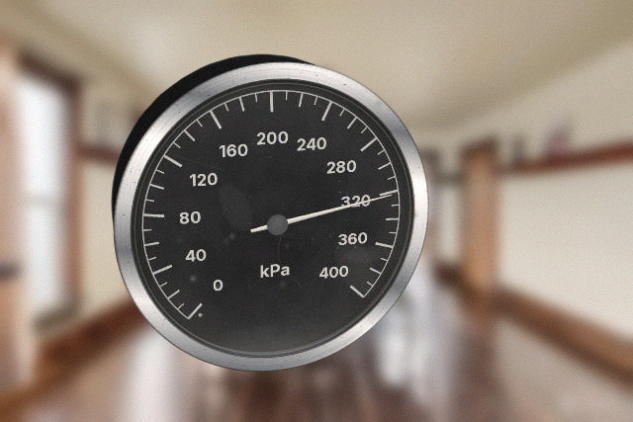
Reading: 320 kPa
